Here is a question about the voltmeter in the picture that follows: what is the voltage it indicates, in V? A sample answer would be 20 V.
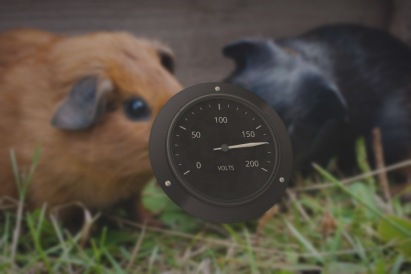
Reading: 170 V
